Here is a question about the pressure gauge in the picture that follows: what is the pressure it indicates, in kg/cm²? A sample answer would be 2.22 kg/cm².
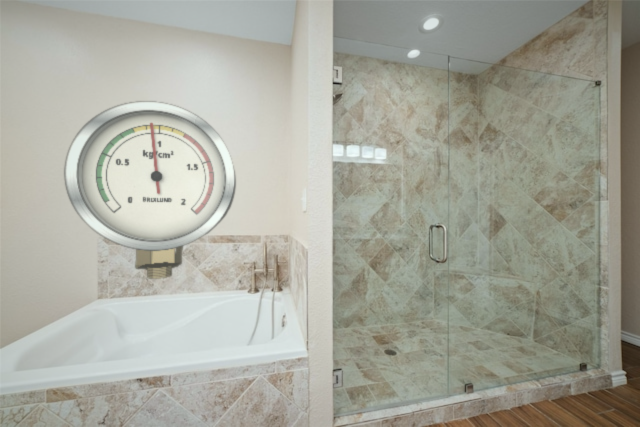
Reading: 0.95 kg/cm²
